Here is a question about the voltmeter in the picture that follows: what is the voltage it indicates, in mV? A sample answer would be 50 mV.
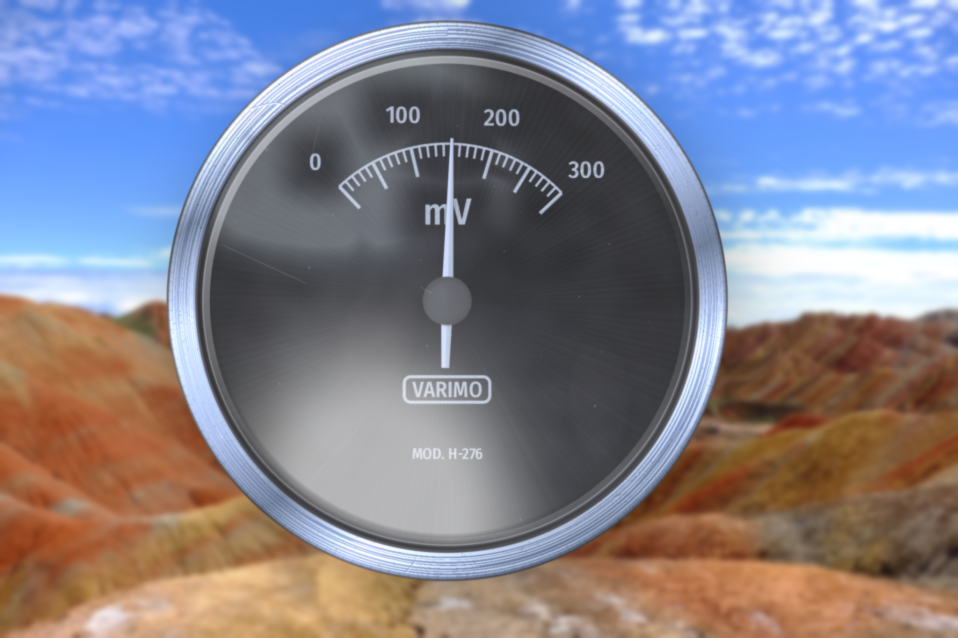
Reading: 150 mV
